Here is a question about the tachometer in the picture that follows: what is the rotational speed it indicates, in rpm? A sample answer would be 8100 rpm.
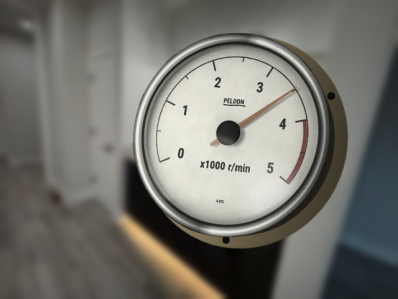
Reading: 3500 rpm
